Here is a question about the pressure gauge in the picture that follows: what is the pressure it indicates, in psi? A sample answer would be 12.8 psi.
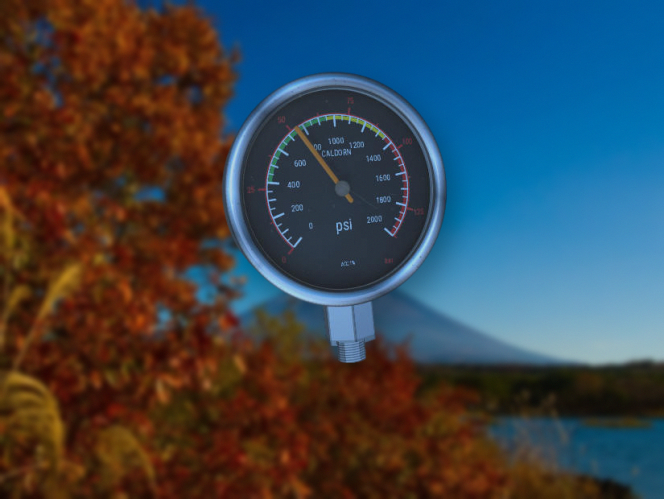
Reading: 750 psi
